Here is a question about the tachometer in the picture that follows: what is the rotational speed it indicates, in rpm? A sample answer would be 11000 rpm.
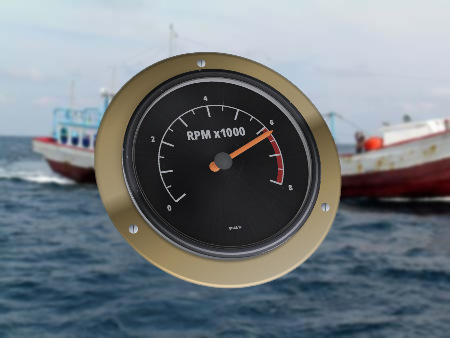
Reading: 6250 rpm
